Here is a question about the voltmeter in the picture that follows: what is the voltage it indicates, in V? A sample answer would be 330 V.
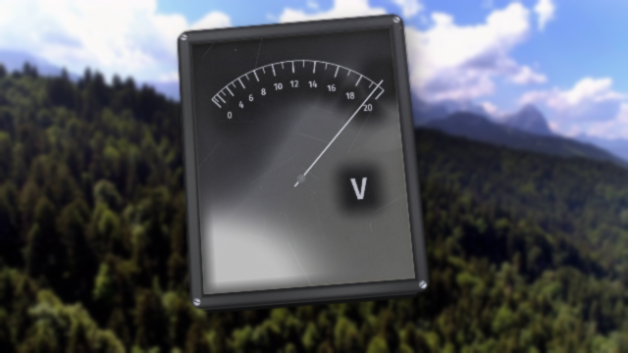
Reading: 19.5 V
